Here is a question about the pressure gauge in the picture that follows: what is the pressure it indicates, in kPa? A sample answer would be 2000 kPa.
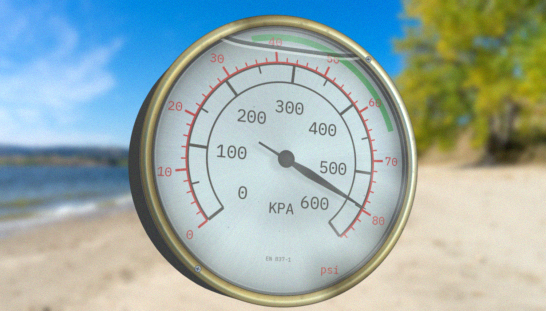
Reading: 550 kPa
